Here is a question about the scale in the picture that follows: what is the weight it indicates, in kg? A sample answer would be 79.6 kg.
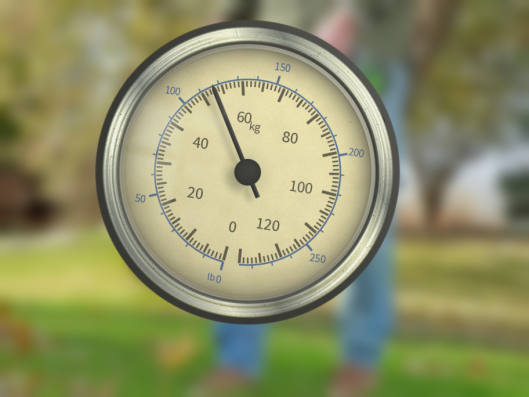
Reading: 53 kg
